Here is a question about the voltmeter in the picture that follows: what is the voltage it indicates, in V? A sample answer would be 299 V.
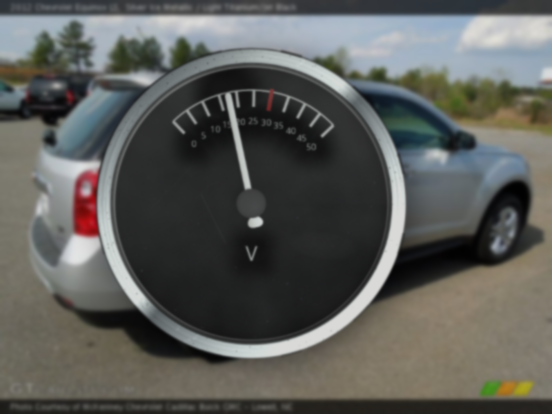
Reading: 17.5 V
